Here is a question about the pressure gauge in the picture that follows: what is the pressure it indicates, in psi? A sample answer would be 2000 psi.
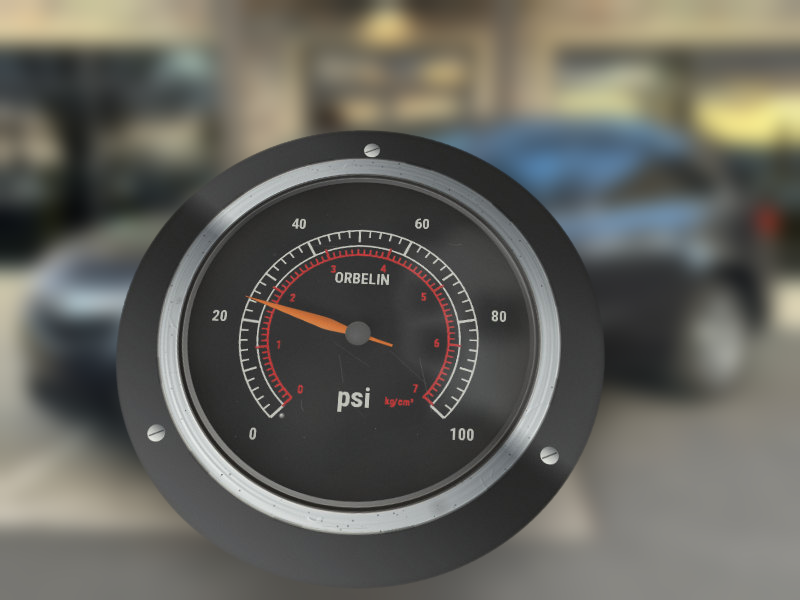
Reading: 24 psi
